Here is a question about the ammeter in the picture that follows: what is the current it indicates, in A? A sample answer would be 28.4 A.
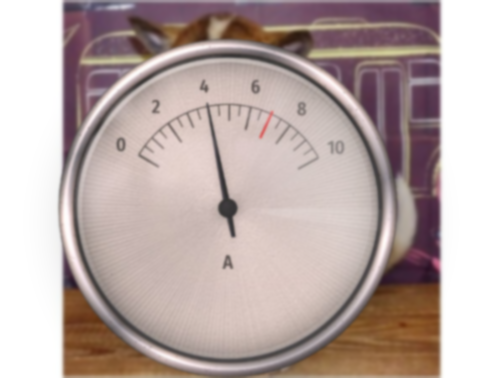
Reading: 4 A
